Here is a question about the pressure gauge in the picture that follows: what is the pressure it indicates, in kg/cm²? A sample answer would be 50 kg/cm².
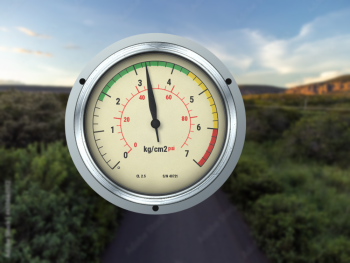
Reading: 3.3 kg/cm²
